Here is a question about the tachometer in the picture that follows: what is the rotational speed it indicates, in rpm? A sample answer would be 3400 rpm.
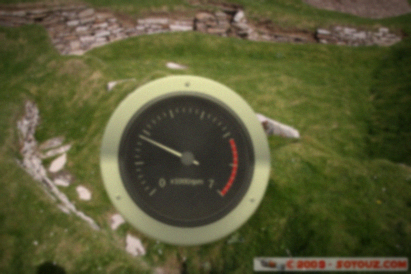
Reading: 1800 rpm
